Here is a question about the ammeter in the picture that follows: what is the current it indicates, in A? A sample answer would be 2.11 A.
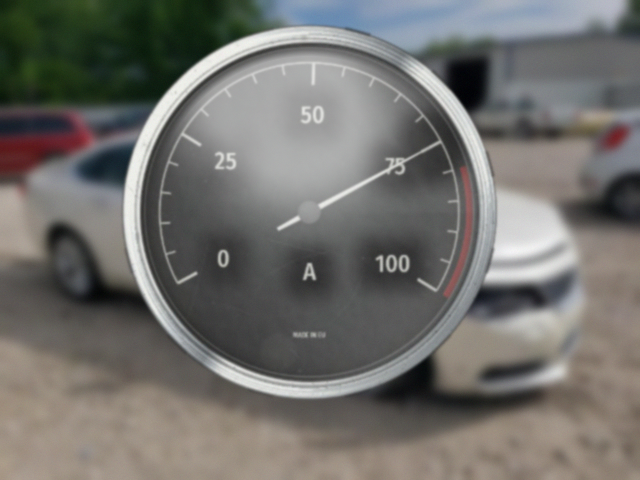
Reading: 75 A
